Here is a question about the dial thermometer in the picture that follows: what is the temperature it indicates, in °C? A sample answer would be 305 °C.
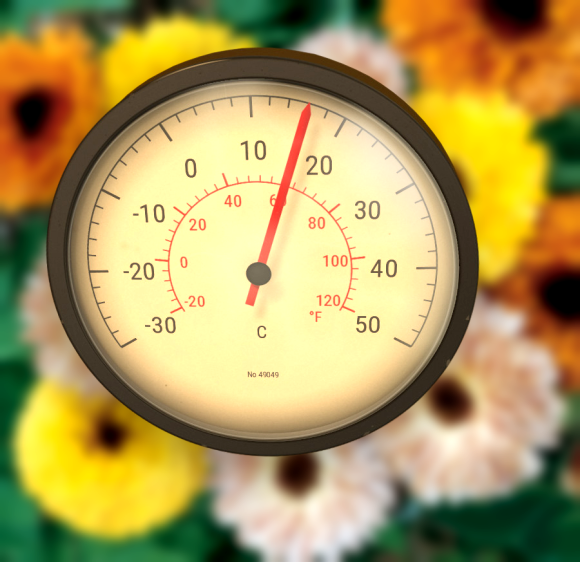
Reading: 16 °C
